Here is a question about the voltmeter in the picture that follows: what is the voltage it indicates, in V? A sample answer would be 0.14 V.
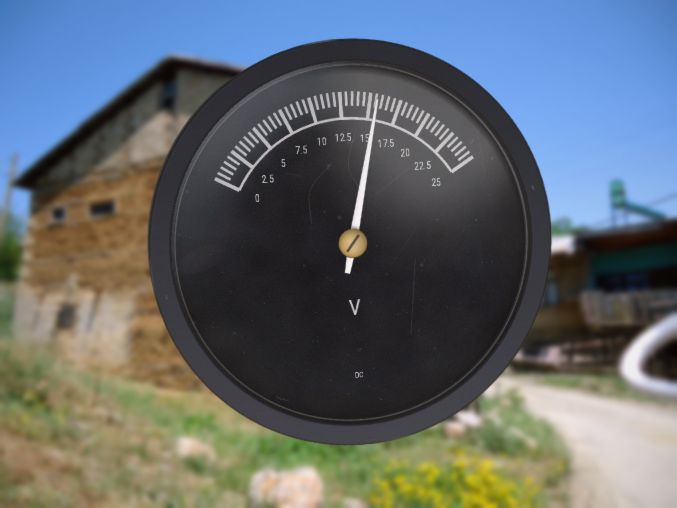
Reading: 15.5 V
